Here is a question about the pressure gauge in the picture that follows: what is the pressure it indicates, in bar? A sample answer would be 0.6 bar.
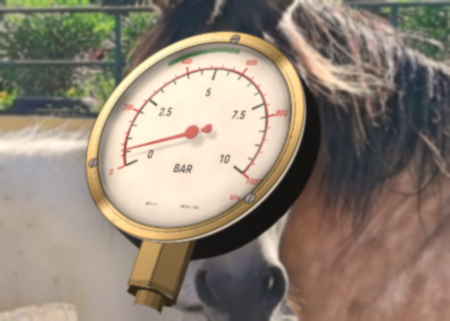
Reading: 0.5 bar
